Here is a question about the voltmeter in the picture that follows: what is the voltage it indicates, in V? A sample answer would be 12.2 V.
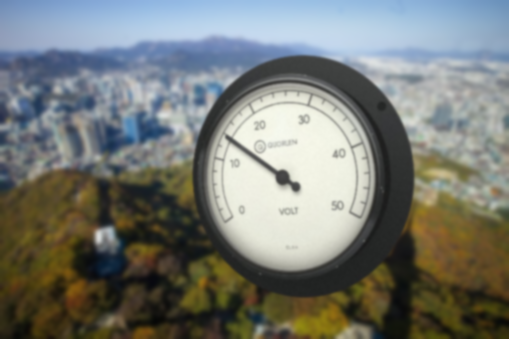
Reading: 14 V
